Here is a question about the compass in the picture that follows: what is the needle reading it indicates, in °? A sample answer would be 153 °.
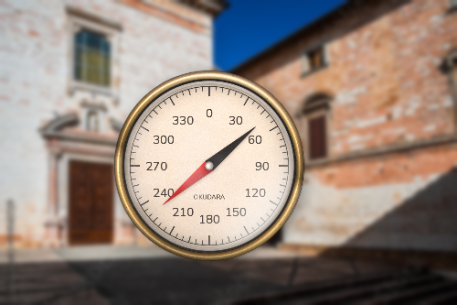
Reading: 230 °
